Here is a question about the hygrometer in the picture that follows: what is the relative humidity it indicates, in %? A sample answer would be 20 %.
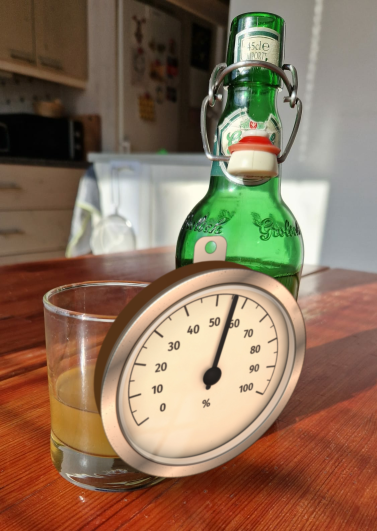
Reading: 55 %
